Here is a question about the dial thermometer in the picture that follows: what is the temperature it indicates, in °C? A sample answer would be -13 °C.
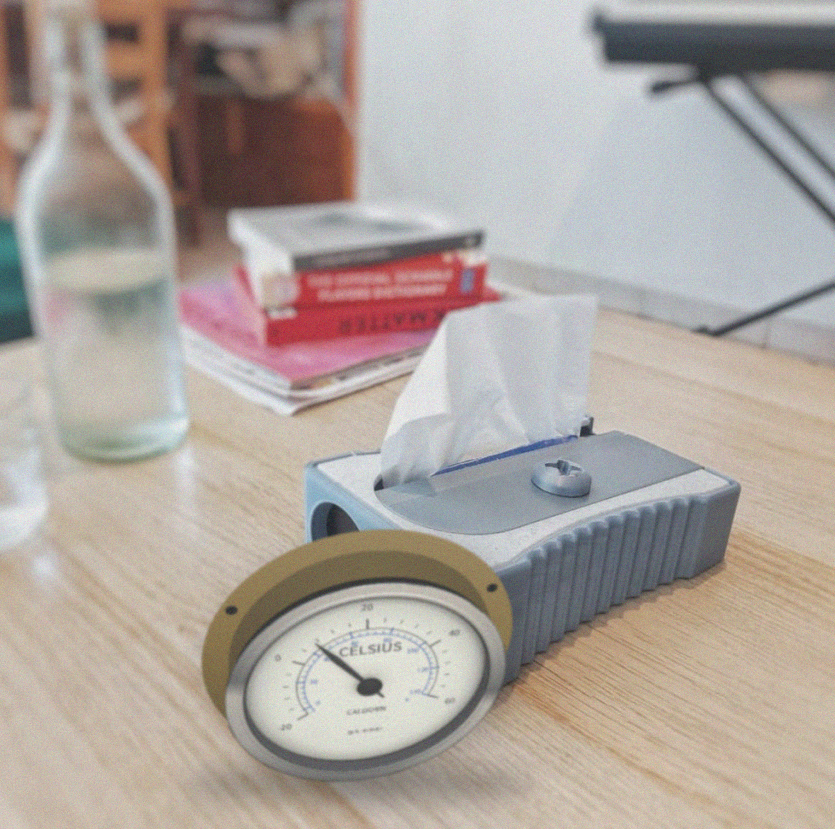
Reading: 8 °C
